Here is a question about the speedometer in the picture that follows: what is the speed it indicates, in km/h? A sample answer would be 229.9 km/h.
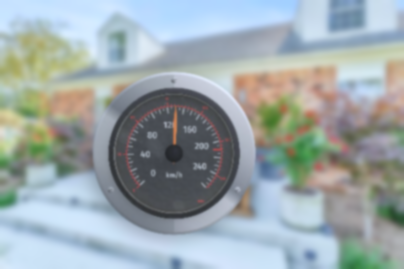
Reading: 130 km/h
